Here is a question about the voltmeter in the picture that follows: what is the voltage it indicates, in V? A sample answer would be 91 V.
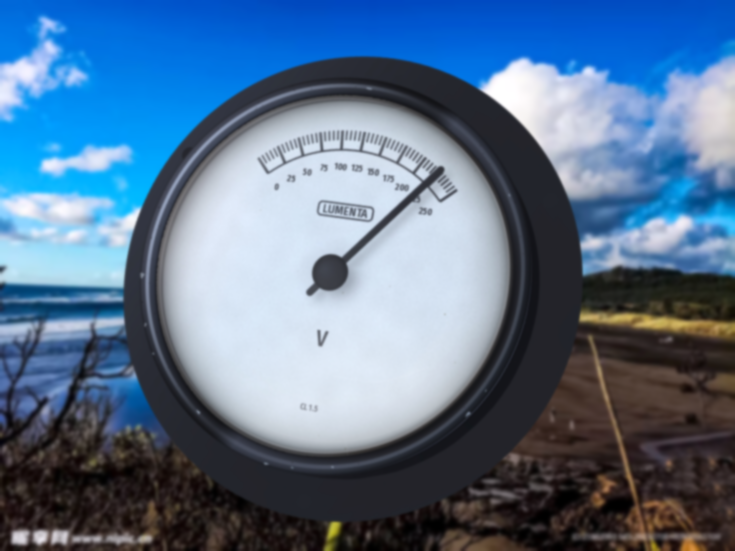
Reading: 225 V
